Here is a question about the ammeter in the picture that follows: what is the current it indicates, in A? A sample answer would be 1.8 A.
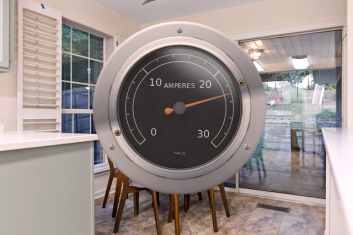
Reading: 23 A
